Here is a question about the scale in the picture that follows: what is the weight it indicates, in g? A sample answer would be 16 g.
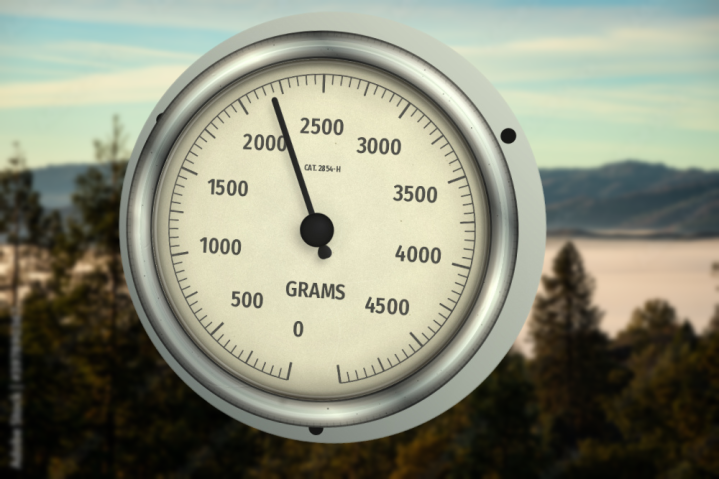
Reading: 2200 g
